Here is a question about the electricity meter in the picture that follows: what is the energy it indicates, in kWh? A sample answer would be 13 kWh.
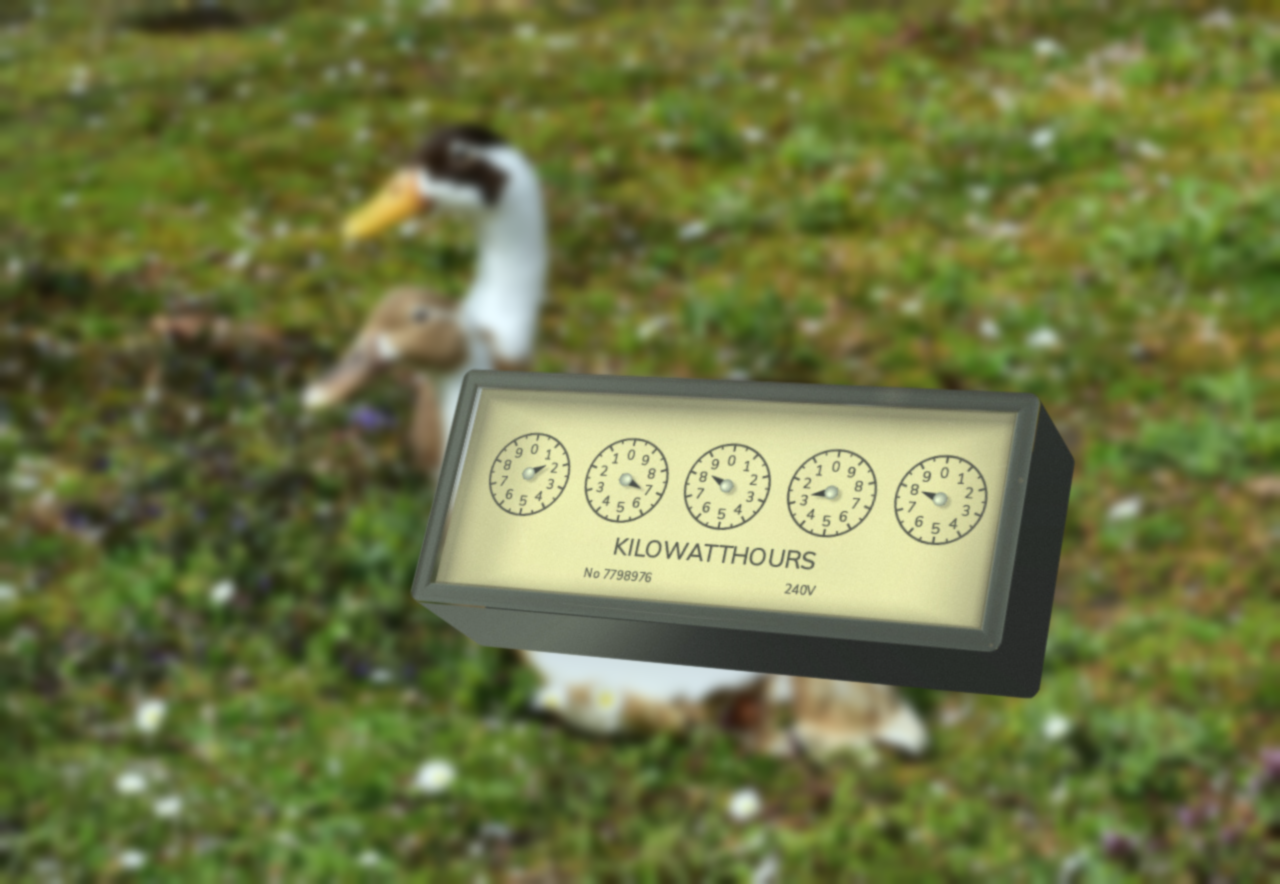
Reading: 16828 kWh
